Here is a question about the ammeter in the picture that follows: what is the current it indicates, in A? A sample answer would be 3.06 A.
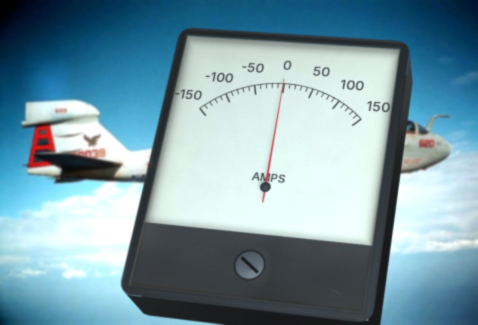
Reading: 0 A
